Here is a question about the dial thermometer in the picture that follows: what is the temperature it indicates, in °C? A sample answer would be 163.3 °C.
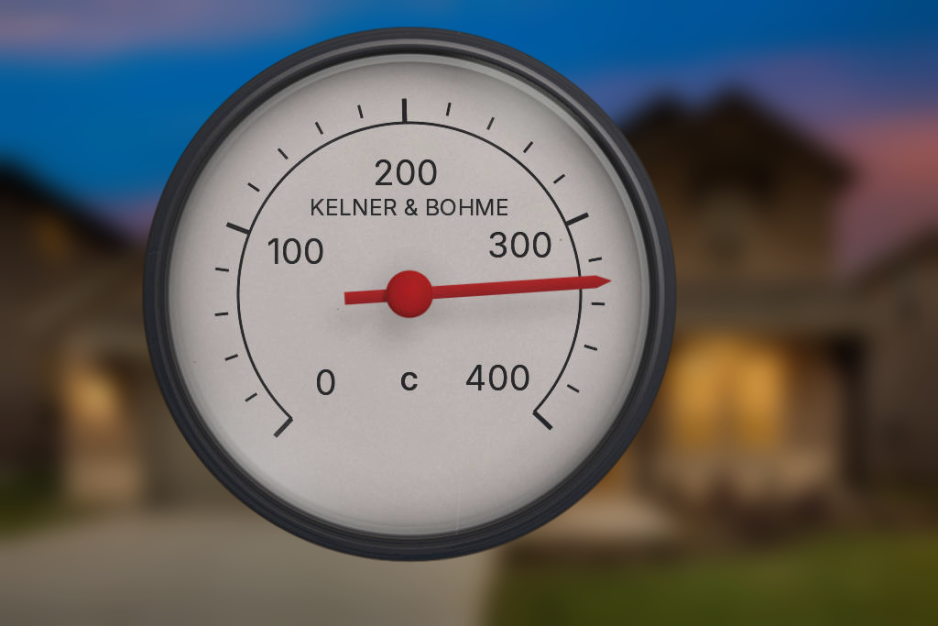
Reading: 330 °C
